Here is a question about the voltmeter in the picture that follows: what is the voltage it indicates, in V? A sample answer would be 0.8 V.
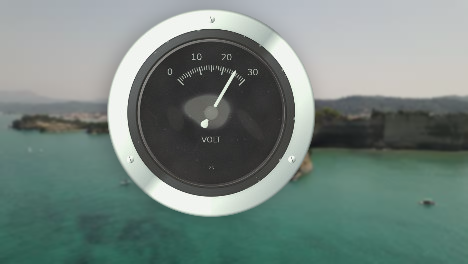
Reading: 25 V
